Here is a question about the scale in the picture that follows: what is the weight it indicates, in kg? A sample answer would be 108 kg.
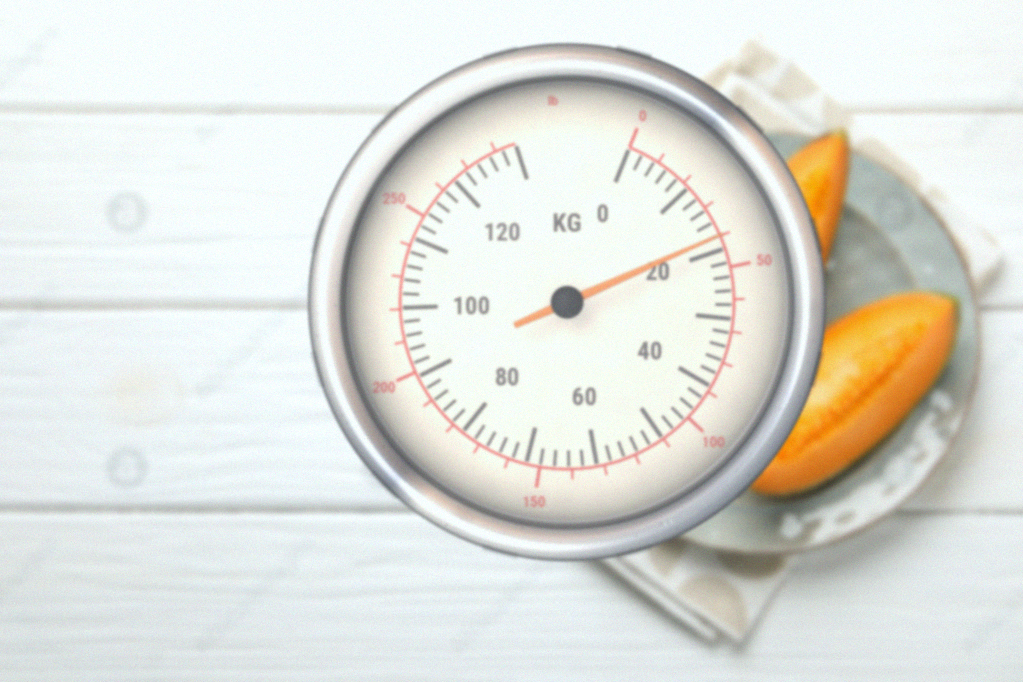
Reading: 18 kg
